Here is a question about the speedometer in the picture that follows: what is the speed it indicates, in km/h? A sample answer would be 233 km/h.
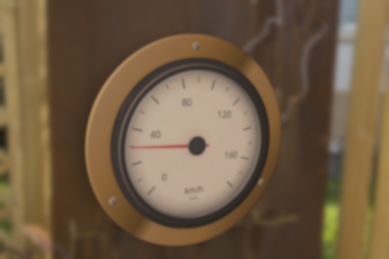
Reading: 30 km/h
